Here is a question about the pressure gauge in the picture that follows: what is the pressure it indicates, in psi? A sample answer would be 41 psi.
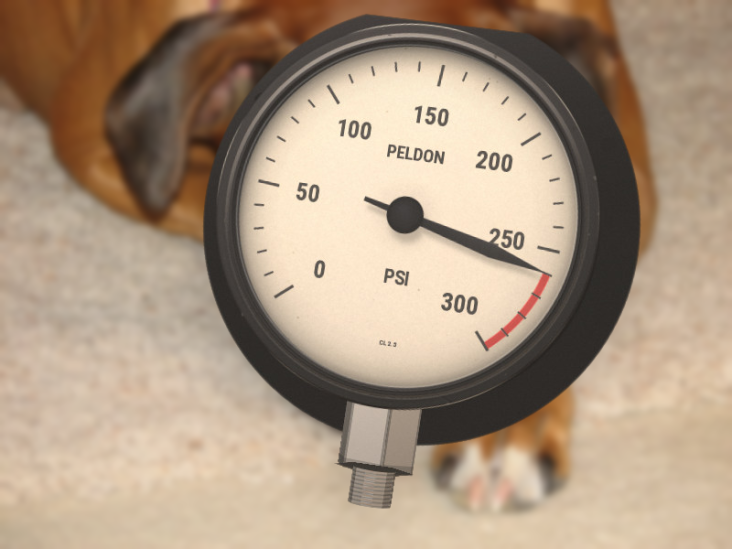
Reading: 260 psi
